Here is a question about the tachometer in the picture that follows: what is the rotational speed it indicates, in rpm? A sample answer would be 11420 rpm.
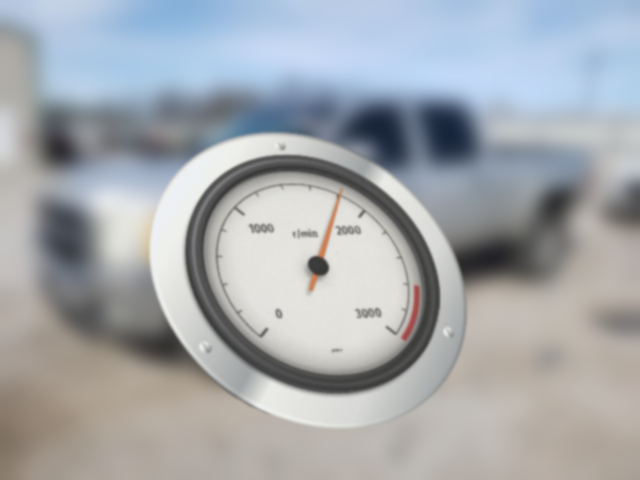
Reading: 1800 rpm
